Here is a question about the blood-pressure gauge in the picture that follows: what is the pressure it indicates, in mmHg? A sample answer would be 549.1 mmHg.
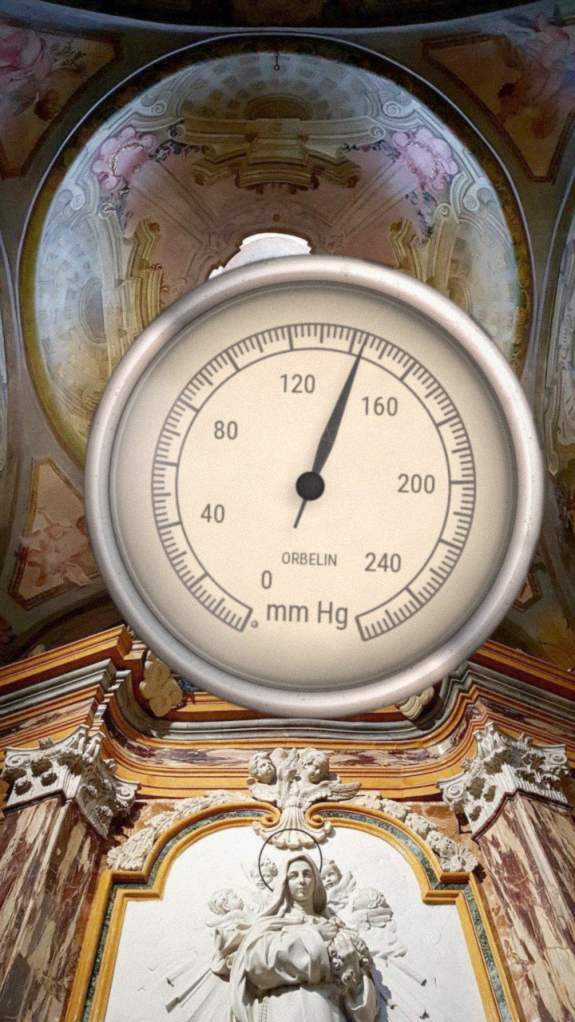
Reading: 144 mmHg
